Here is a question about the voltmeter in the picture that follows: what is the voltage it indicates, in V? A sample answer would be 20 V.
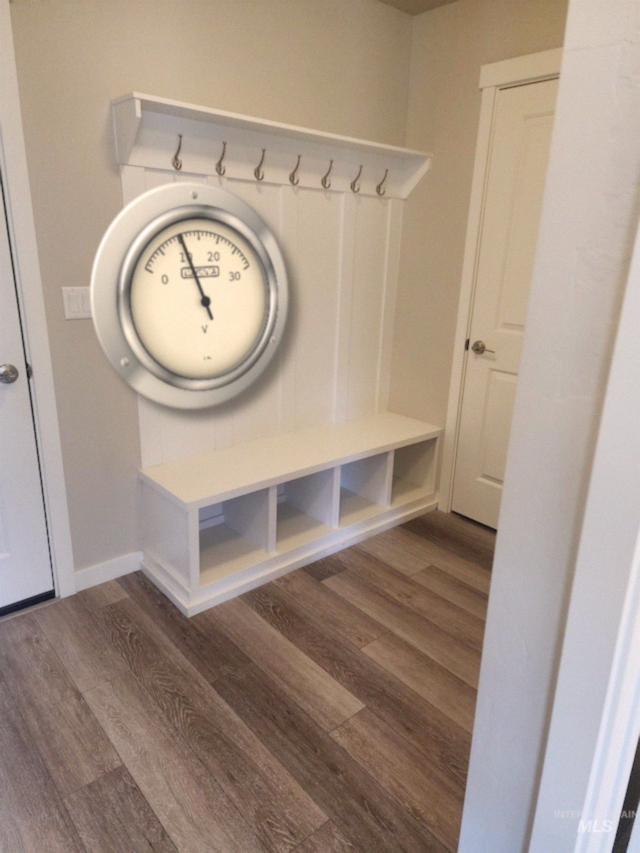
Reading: 10 V
